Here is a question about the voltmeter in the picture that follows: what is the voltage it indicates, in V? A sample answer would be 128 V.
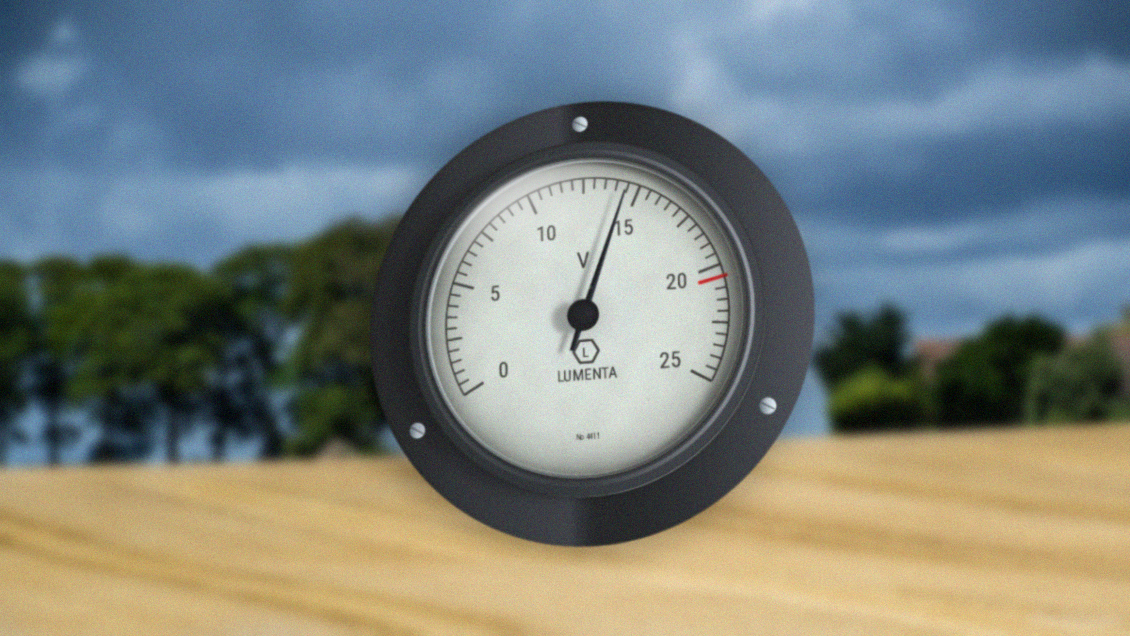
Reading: 14.5 V
